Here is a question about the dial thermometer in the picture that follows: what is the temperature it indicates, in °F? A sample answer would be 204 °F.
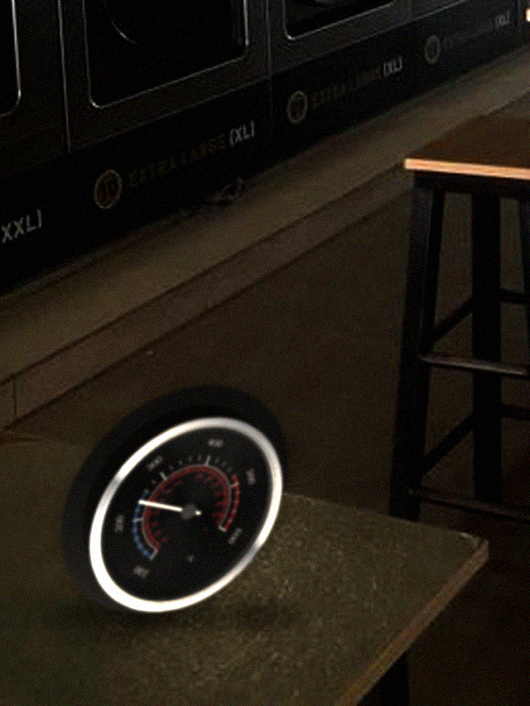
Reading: 240 °F
